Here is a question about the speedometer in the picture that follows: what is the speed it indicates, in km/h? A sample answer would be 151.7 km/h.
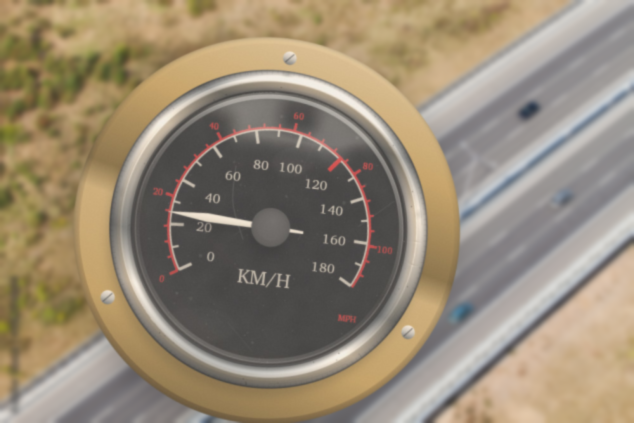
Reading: 25 km/h
